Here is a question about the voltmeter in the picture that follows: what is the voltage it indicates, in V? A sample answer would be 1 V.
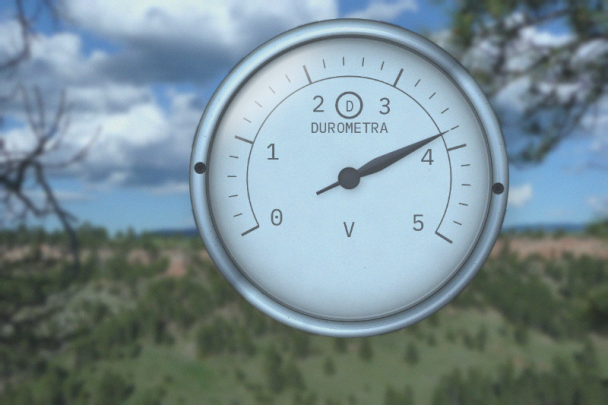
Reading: 3.8 V
